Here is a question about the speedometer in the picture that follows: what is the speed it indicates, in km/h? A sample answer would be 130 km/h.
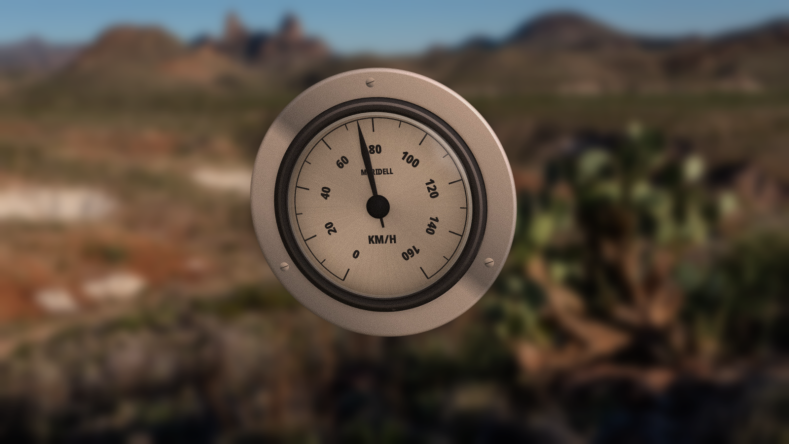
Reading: 75 km/h
